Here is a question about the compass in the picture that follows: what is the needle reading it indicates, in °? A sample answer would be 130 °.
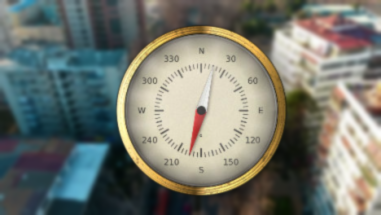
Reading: 195 °
